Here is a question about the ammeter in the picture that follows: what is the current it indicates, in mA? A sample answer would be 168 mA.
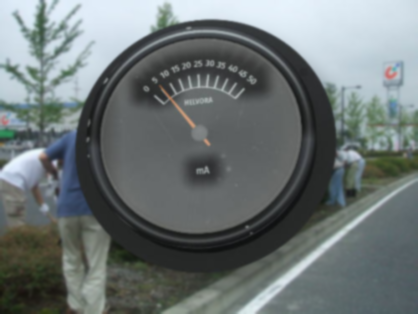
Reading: 5 mA
